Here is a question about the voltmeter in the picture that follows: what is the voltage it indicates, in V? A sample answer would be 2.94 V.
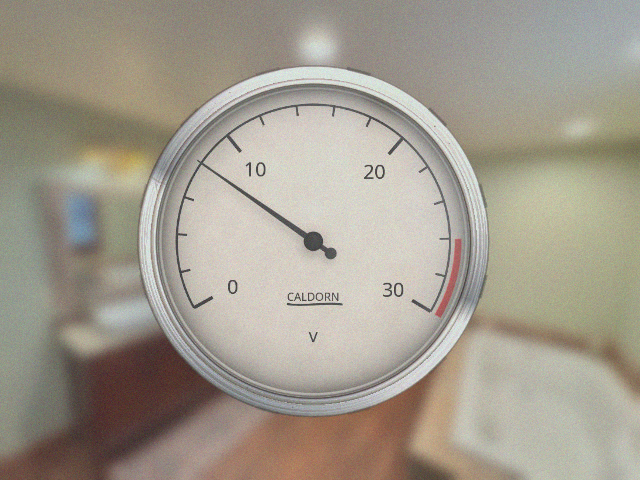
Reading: 8 V
